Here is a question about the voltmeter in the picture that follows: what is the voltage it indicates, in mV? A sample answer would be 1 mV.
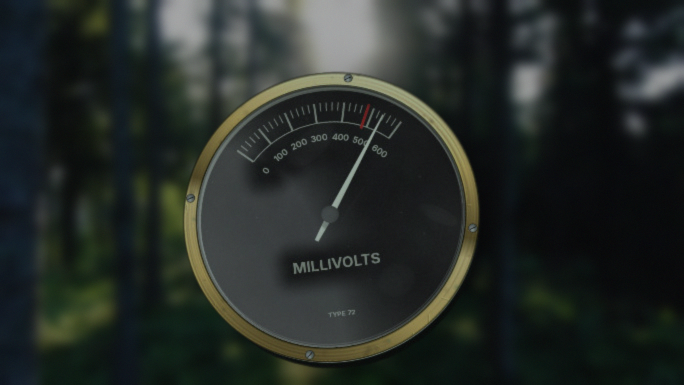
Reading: 540 mV
